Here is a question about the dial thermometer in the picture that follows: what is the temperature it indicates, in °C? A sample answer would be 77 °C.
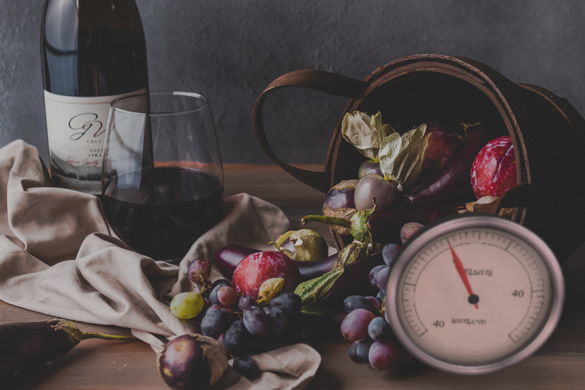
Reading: 0 °C
